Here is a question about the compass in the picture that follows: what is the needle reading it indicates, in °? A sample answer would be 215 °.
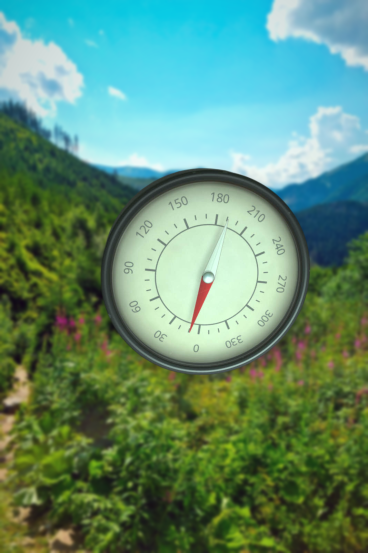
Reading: 10 °
